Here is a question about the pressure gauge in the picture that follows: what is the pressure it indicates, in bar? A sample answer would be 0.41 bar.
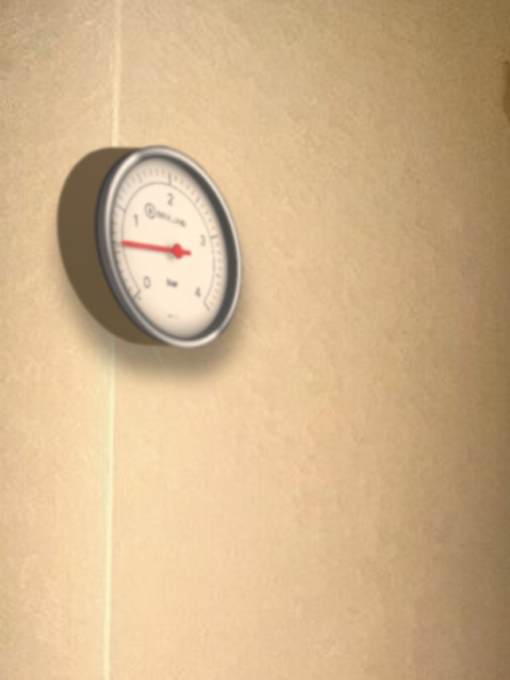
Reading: 0.6 bar
